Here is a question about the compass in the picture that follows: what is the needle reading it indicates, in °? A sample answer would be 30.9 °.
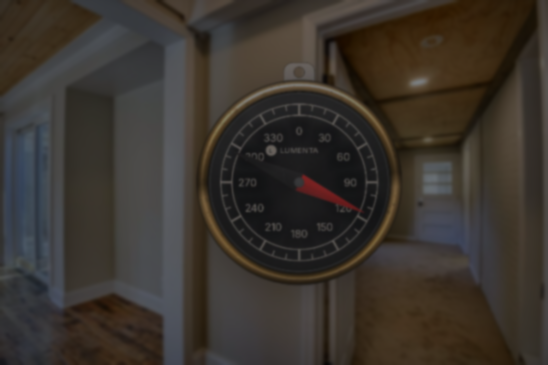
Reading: 115 °
